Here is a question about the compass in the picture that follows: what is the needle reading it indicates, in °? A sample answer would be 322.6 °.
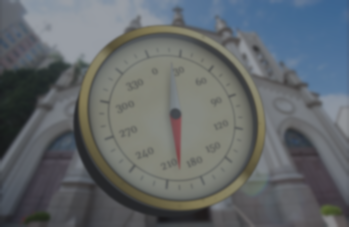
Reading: 200 °
